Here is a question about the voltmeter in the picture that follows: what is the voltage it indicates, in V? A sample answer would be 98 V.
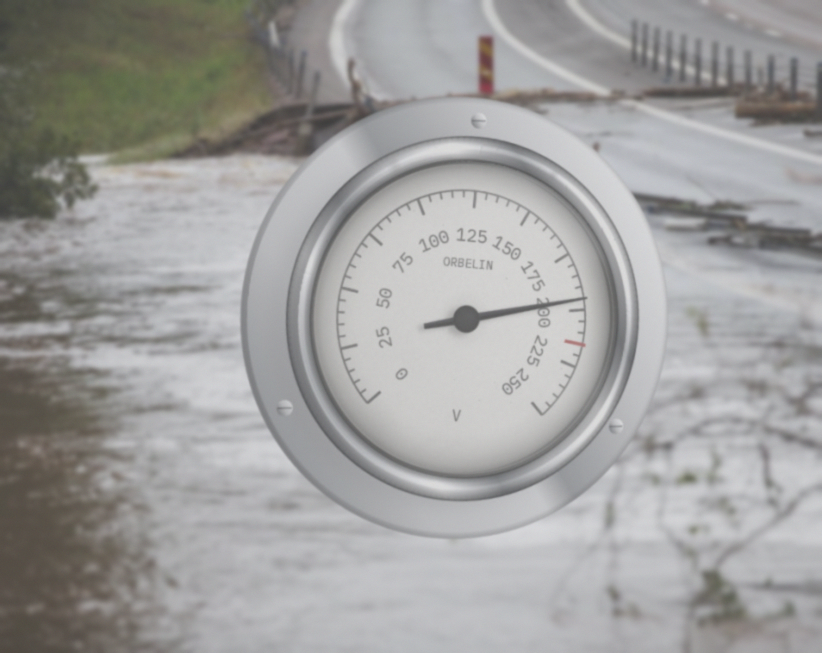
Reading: 195 V
